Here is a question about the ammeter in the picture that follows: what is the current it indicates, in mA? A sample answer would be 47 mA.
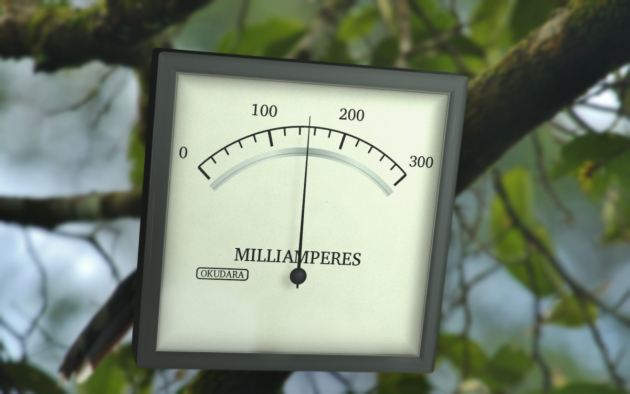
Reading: 150 mA
